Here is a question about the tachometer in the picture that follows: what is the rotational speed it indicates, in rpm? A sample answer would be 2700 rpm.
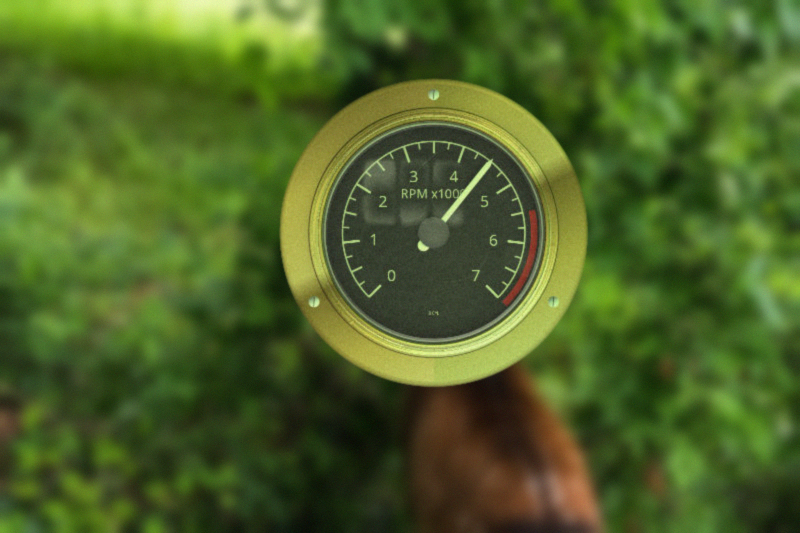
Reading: 4500 rpm
